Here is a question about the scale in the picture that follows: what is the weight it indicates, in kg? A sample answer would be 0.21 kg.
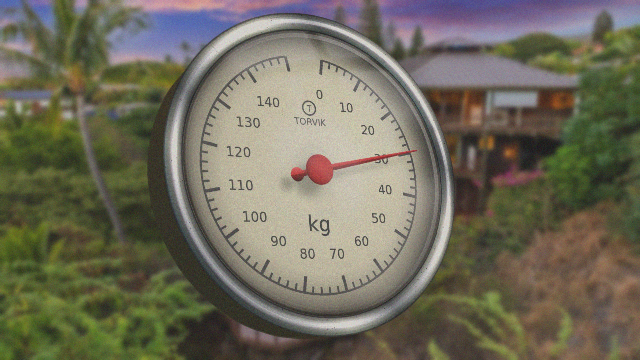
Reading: 30 kg
